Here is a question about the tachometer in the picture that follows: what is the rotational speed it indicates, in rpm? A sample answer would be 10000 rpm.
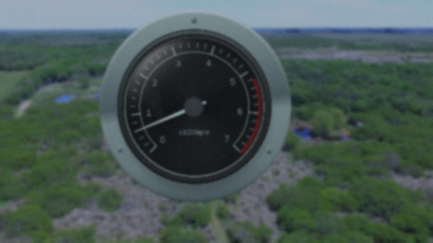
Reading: 600 rpm
